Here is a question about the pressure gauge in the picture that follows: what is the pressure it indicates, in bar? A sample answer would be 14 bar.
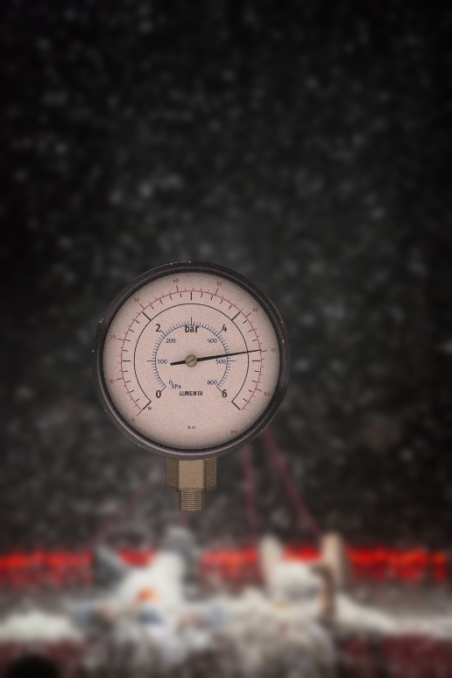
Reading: 4.8 bar
